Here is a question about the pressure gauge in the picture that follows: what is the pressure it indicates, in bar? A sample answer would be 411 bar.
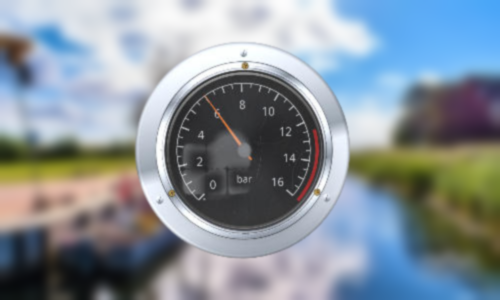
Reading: 6 bar
